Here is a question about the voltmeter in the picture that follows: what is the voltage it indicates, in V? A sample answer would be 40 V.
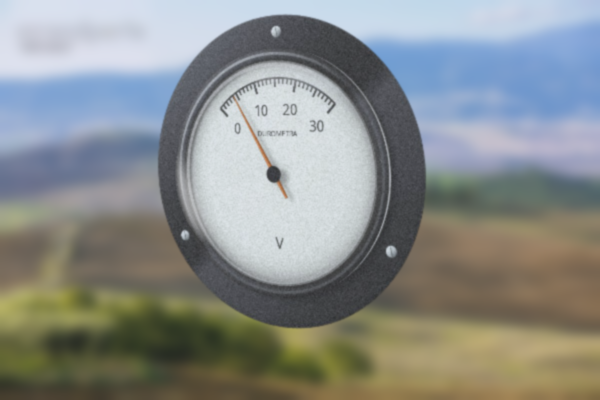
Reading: 5 V
